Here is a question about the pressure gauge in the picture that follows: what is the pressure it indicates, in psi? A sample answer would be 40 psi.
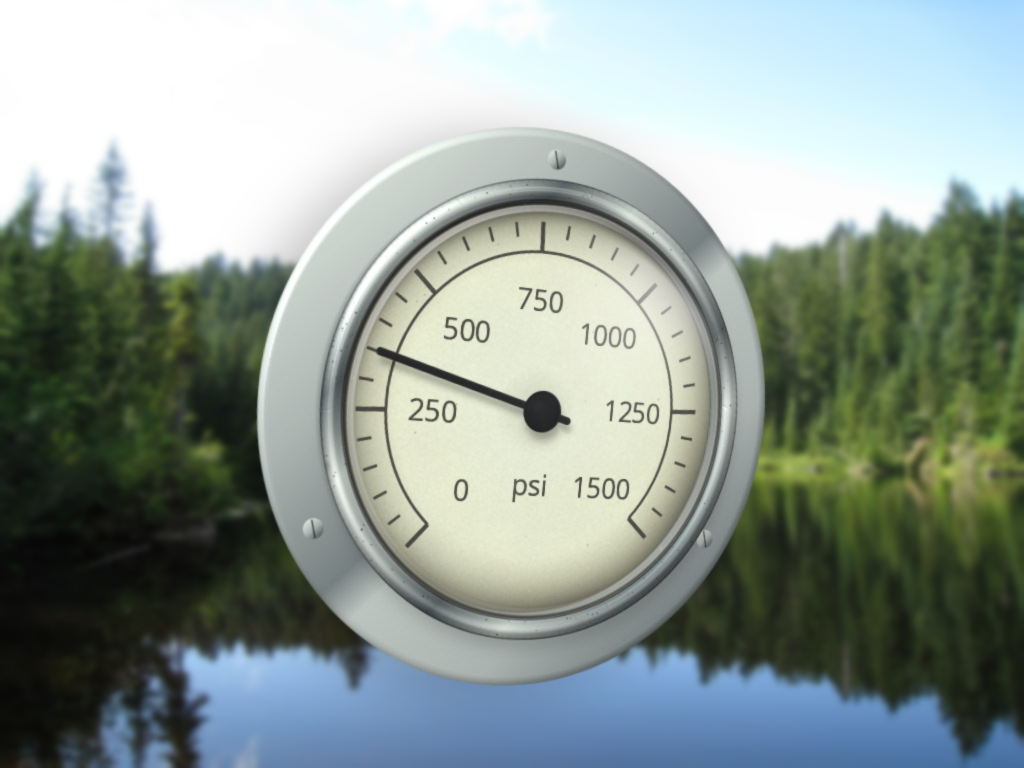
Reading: 350 psi
